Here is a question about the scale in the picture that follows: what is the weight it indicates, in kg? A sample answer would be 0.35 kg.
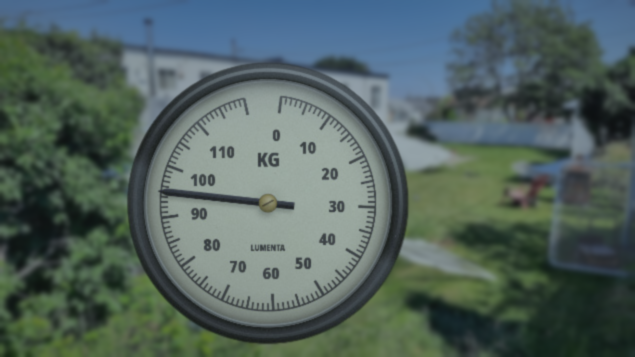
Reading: 95 kg
